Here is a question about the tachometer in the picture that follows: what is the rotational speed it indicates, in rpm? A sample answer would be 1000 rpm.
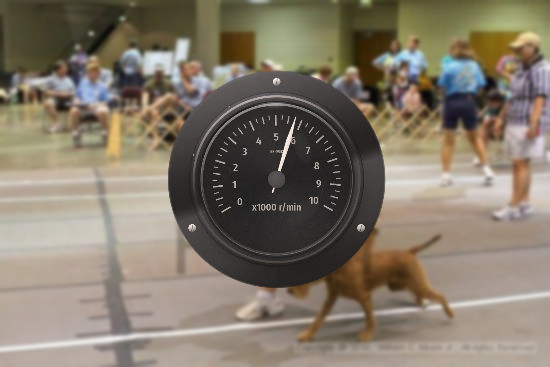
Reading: 5750 rpm
